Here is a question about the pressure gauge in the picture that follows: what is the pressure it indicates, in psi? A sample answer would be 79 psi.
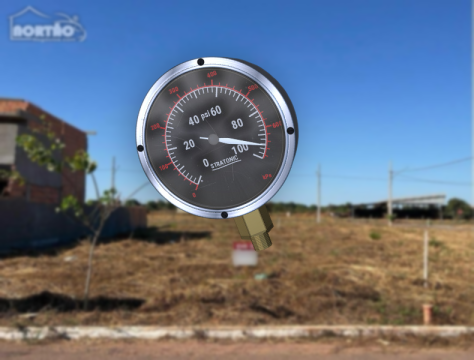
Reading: 94 psi
